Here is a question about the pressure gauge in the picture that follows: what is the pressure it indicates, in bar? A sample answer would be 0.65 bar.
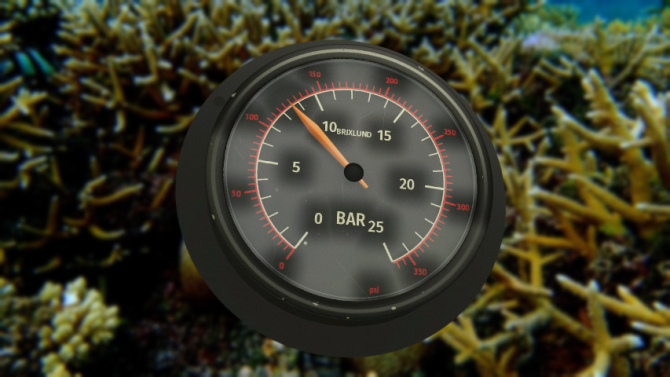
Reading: 8.5 bar
